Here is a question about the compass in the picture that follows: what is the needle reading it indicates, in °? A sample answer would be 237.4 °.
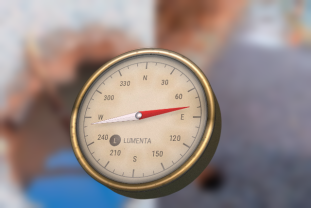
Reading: 80 °
